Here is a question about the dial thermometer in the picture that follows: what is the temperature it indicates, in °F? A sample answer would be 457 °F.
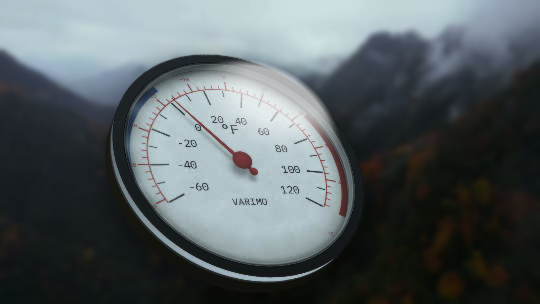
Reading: 0 °F
